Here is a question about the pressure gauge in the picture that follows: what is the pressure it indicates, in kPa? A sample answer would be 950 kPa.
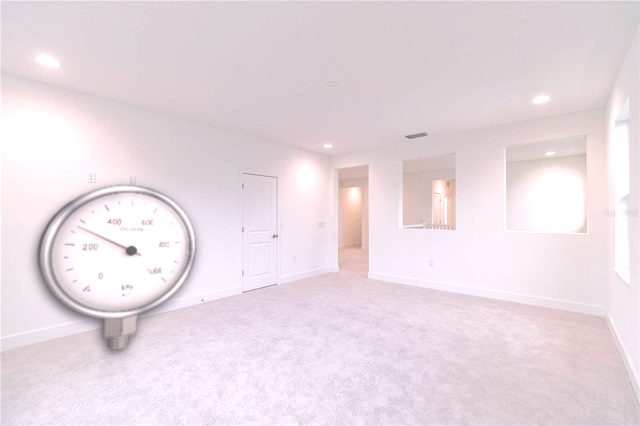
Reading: 275 kPa
